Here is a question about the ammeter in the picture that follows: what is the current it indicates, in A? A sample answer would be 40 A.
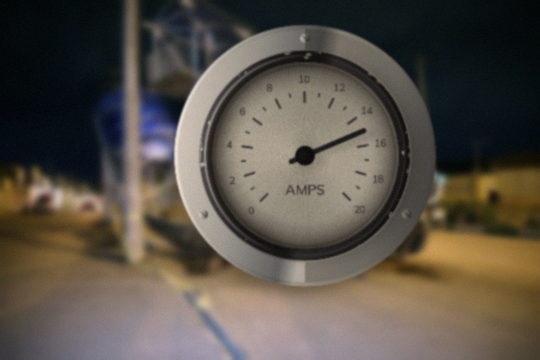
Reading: 15 A
